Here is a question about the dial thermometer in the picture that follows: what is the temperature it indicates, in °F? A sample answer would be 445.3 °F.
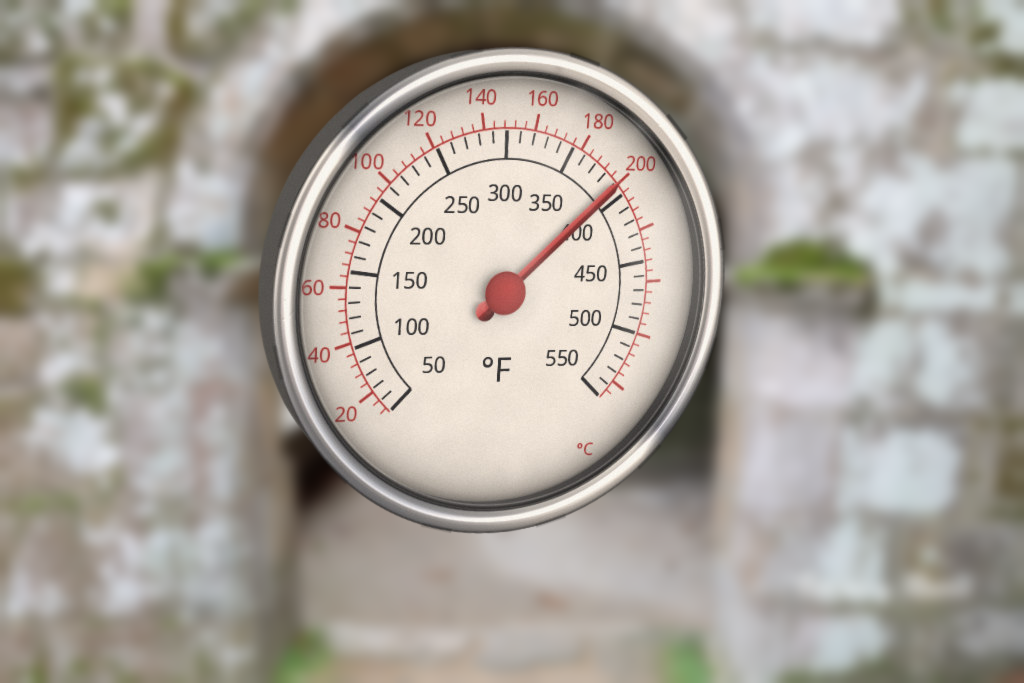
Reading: 390 °F
